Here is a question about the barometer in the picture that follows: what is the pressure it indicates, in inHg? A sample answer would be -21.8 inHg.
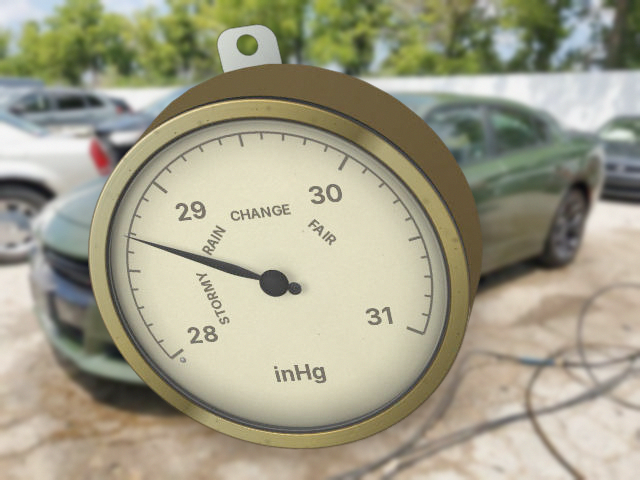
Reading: 28.7 inHg
